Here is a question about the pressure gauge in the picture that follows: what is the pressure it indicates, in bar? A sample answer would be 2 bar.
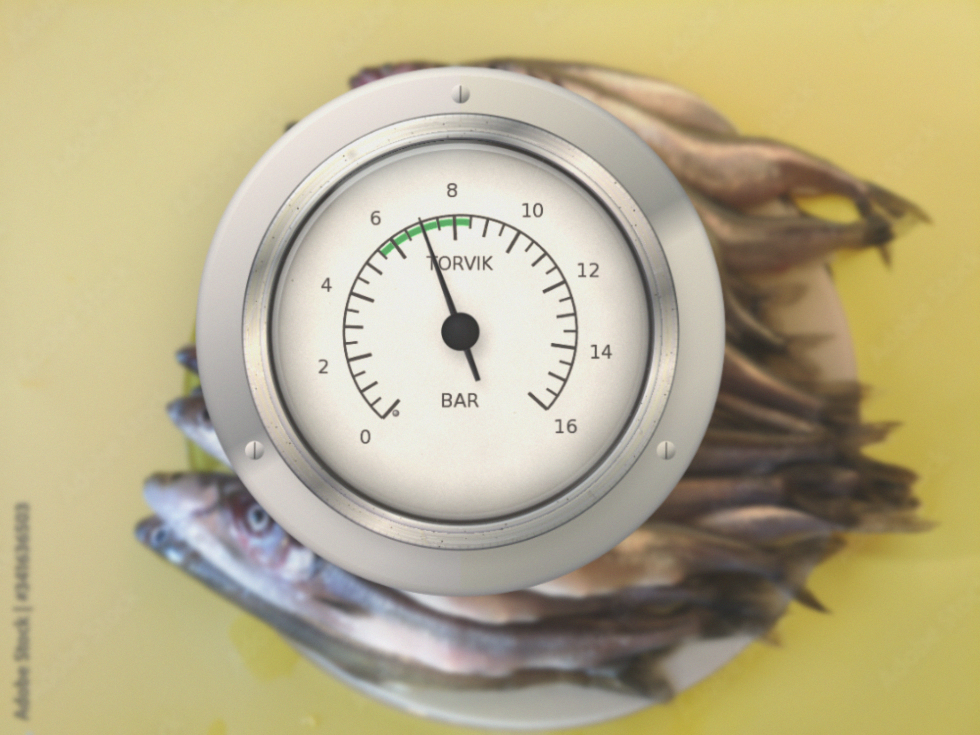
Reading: 7 bar
